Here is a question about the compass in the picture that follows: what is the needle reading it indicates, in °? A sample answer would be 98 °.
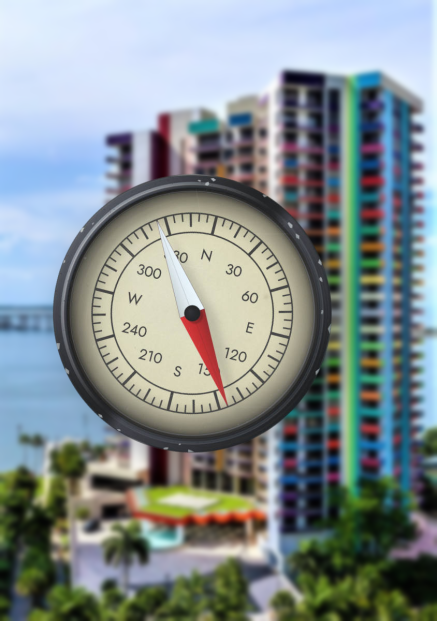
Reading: 145 °
